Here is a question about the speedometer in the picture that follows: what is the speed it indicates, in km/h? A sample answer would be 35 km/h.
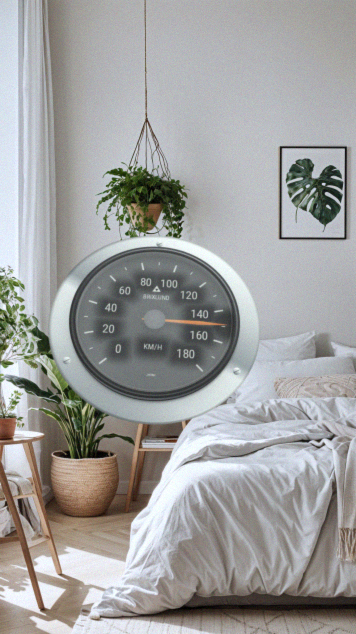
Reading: 150 km/h
